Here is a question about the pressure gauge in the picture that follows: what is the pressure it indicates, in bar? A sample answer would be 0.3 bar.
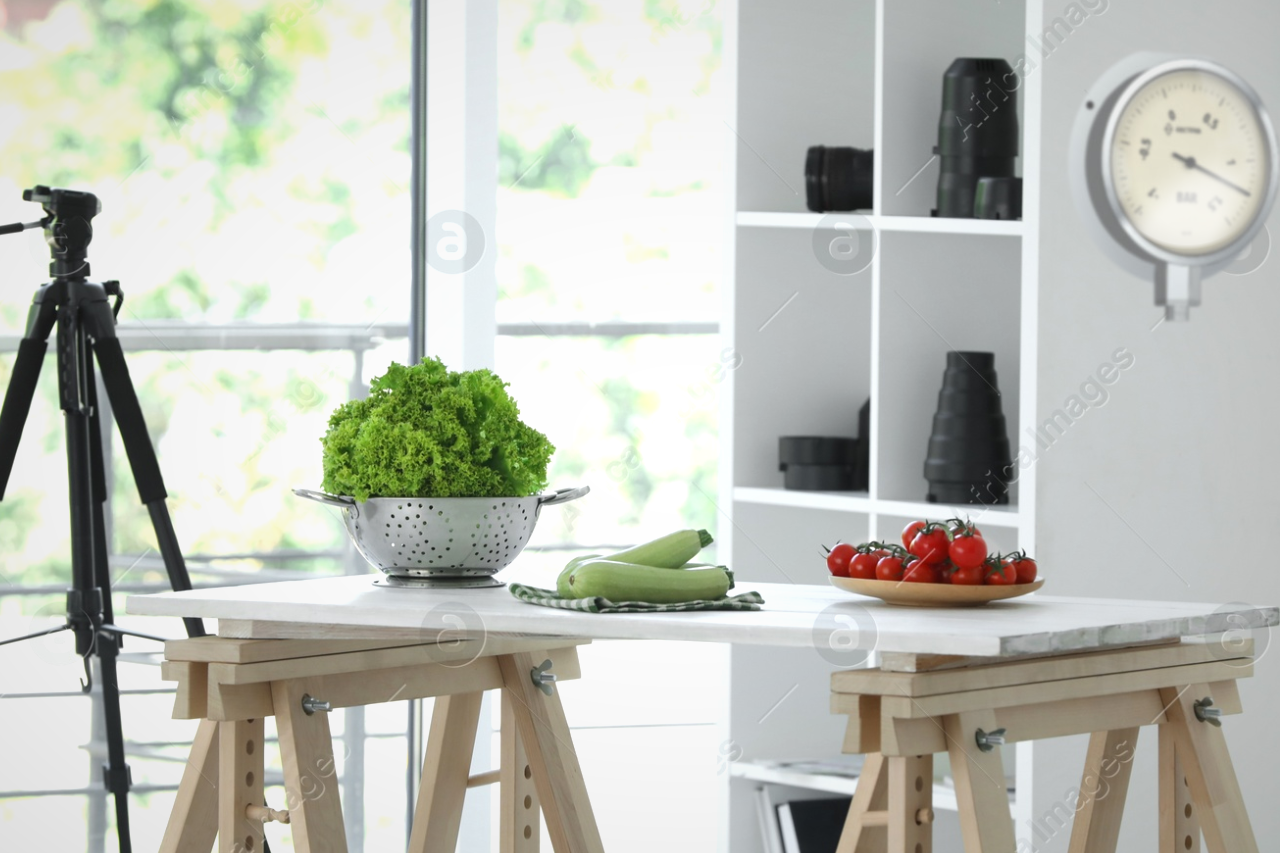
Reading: 1.25 bar
